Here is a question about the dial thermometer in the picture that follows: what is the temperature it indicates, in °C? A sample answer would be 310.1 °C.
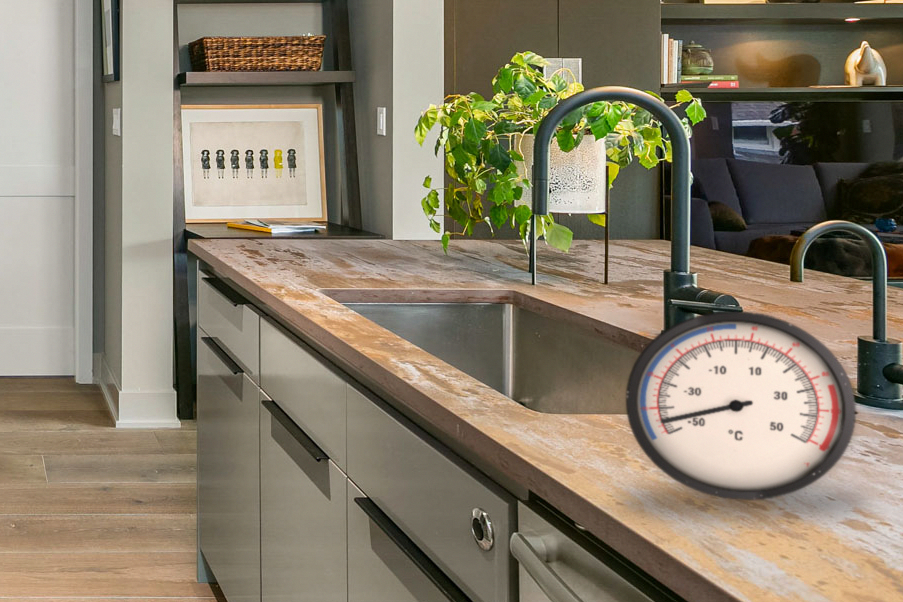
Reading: -45 °C
